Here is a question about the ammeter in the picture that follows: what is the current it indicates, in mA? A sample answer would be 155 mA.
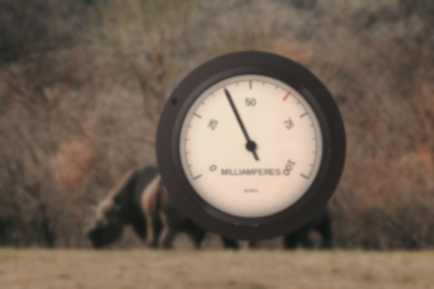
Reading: 40 mA
